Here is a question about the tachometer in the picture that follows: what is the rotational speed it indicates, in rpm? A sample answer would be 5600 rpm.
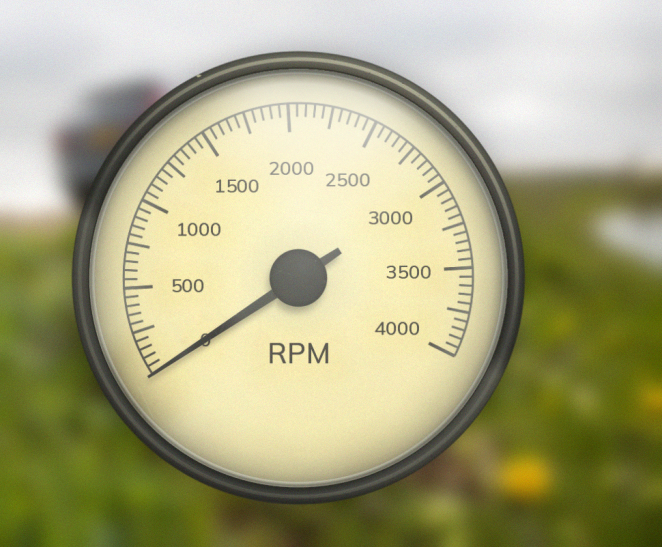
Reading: 0 rpm
